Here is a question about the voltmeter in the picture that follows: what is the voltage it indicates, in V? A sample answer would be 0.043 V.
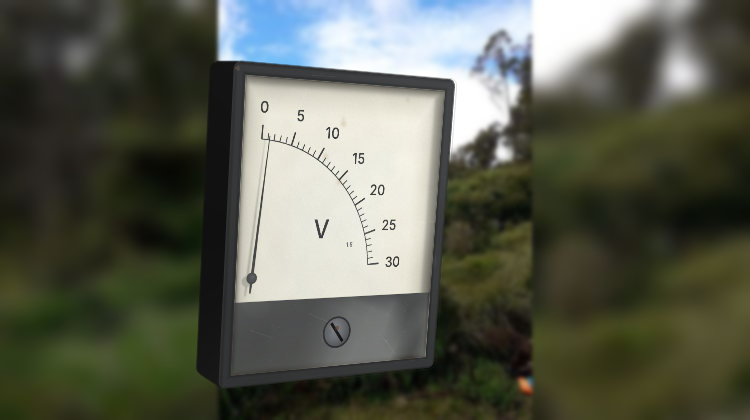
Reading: 1 V
